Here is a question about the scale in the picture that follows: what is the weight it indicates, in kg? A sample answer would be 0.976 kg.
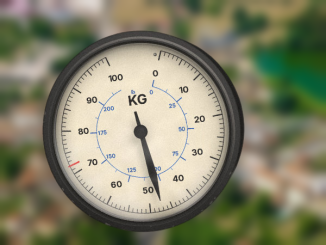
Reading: 47 kg
